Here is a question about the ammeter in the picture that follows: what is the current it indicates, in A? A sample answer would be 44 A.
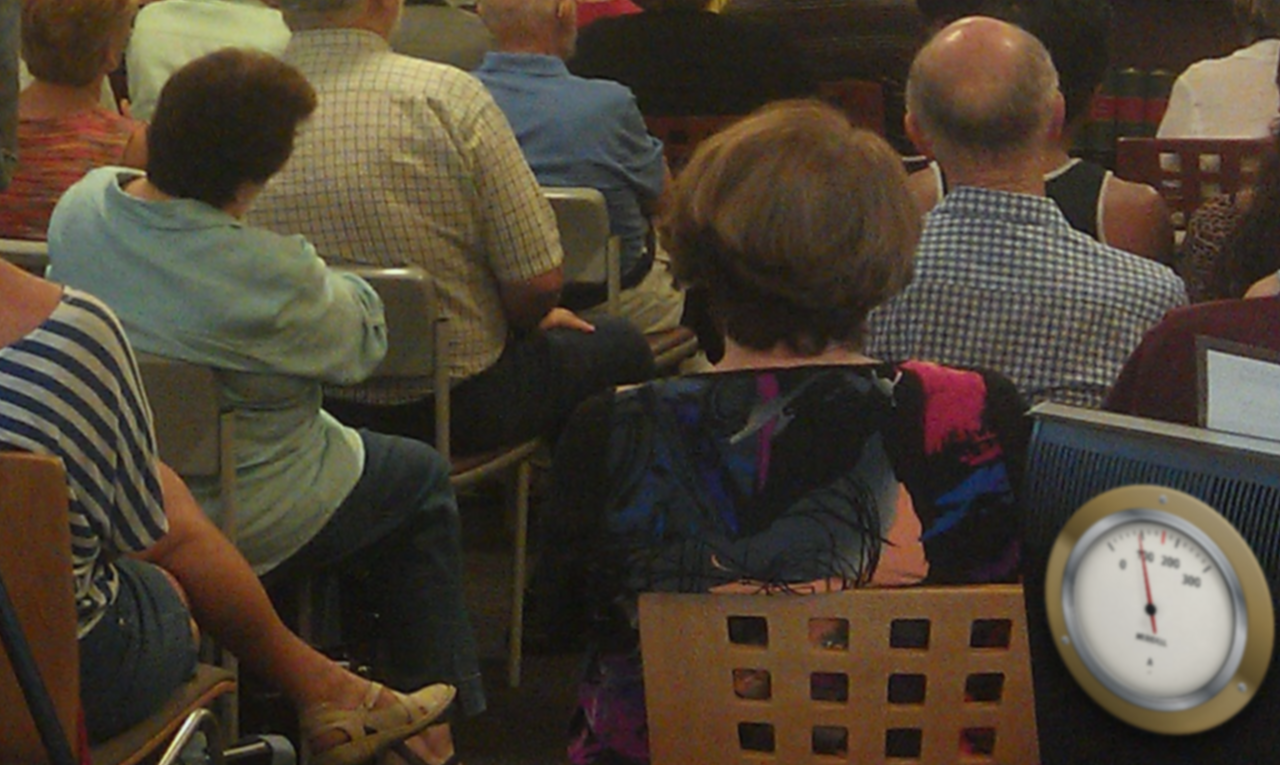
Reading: 100 A
